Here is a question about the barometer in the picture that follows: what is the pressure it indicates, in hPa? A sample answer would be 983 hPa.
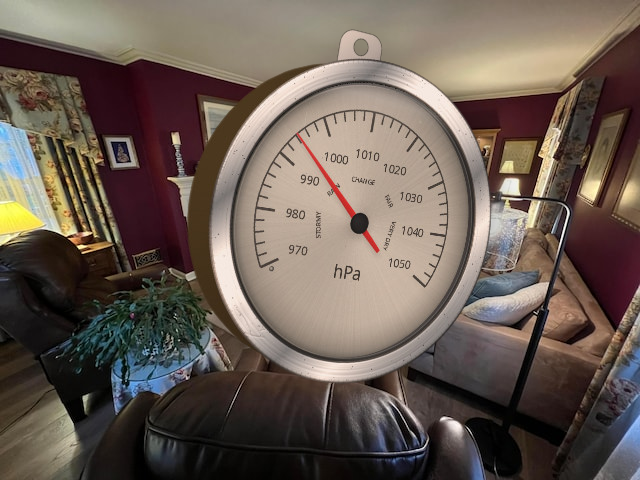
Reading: 994 hPa
